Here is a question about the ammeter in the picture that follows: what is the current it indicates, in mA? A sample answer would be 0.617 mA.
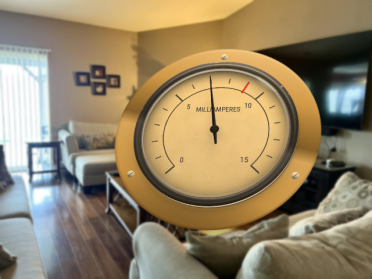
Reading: 7 mA
